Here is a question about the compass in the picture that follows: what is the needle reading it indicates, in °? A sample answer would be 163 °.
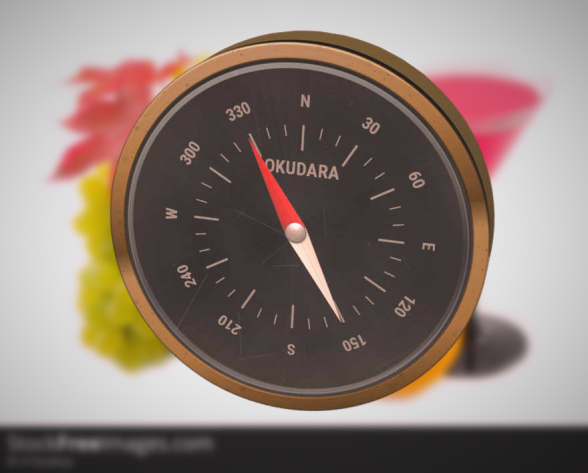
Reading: 330 °
